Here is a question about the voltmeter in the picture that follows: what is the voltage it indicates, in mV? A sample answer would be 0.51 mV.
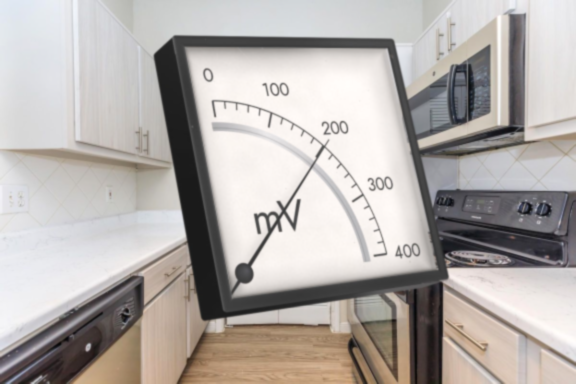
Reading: 200 mV
